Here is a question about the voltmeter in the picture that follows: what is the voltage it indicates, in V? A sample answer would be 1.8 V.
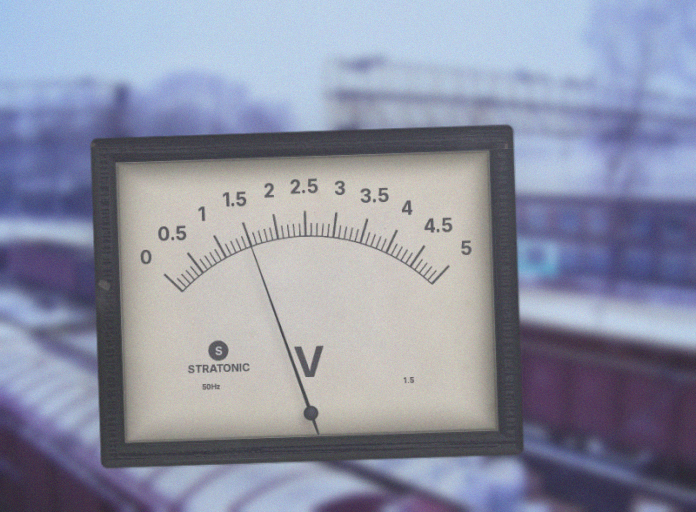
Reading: 1.5 V
